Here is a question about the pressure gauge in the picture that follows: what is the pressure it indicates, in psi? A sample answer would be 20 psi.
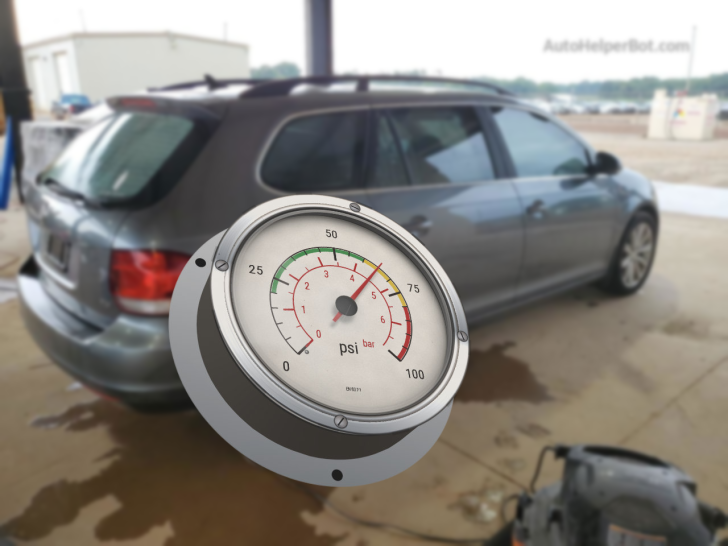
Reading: 65 psi
